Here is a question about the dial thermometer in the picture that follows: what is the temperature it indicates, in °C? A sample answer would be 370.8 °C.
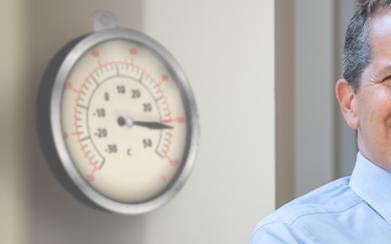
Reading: 40 °C
